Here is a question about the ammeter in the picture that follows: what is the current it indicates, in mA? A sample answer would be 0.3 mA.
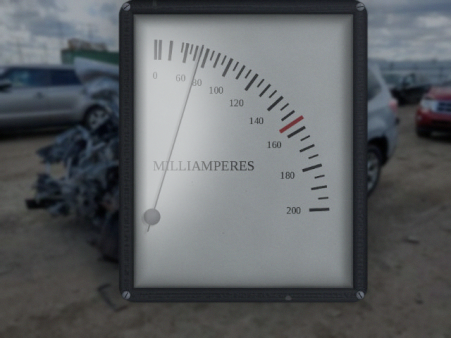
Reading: 75 mA
